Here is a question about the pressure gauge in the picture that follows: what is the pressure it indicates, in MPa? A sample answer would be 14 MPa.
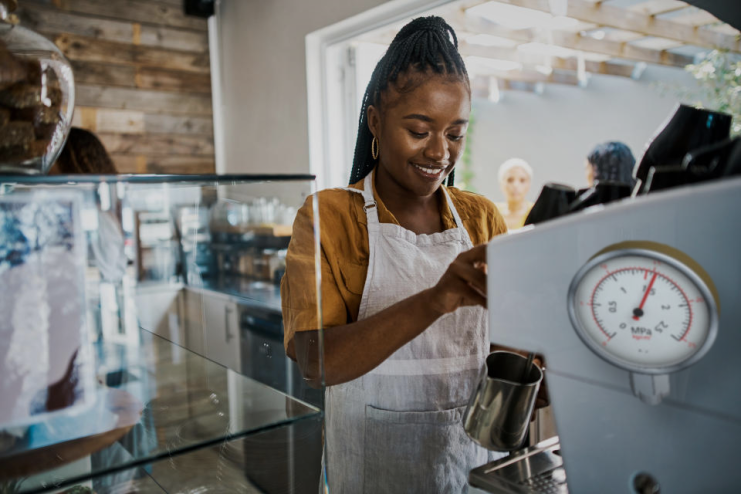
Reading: 1.5 MPa
